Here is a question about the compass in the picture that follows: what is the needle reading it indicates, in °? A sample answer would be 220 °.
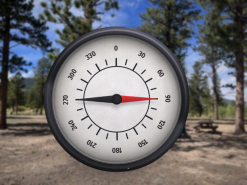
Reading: 90 °
